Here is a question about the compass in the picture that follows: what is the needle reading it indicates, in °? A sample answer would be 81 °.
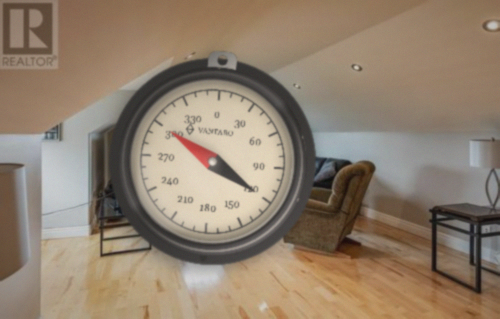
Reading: 300 °
